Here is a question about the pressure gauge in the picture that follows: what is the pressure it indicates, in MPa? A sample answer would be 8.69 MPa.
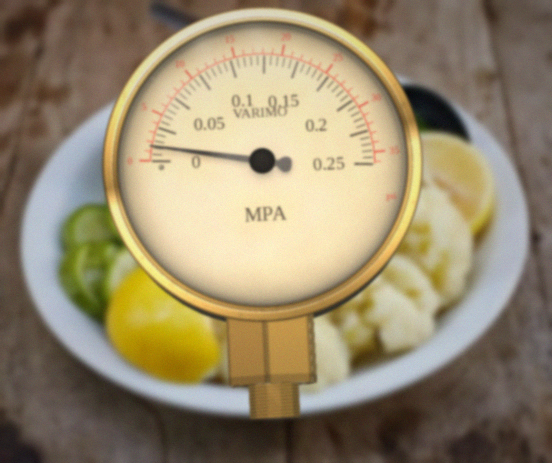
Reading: 0.01 MPa
